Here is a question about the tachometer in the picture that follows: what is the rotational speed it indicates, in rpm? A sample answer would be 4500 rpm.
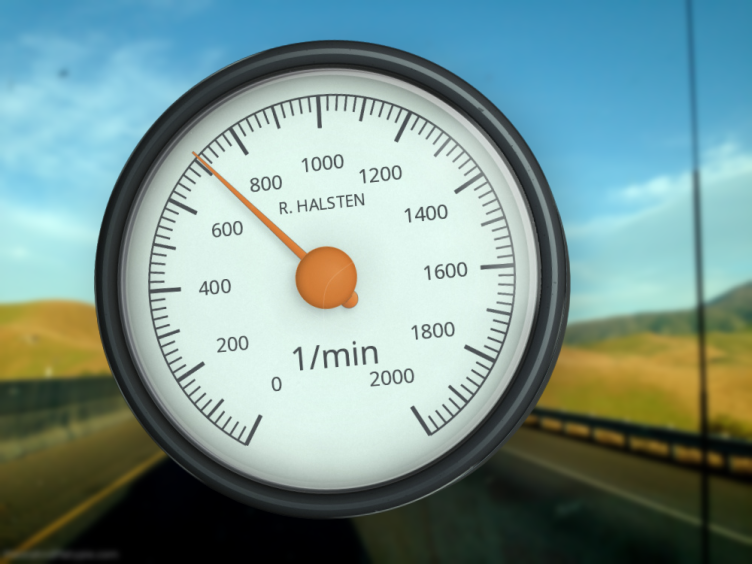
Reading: 710 rpm
